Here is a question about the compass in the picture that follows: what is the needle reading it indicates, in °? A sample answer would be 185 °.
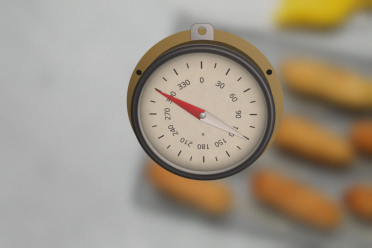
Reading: 300 °
